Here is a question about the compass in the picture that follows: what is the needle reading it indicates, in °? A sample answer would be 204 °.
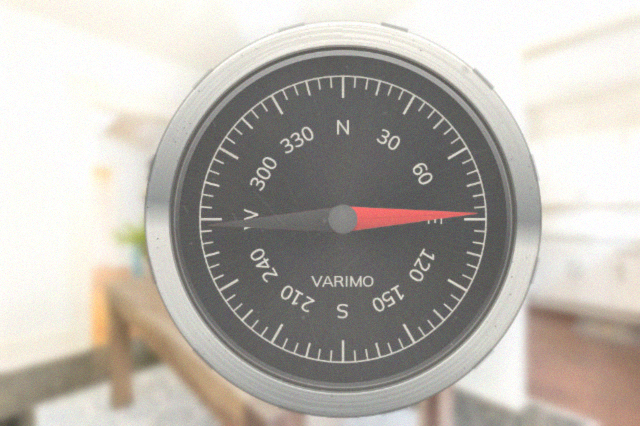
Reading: 87.5 °
